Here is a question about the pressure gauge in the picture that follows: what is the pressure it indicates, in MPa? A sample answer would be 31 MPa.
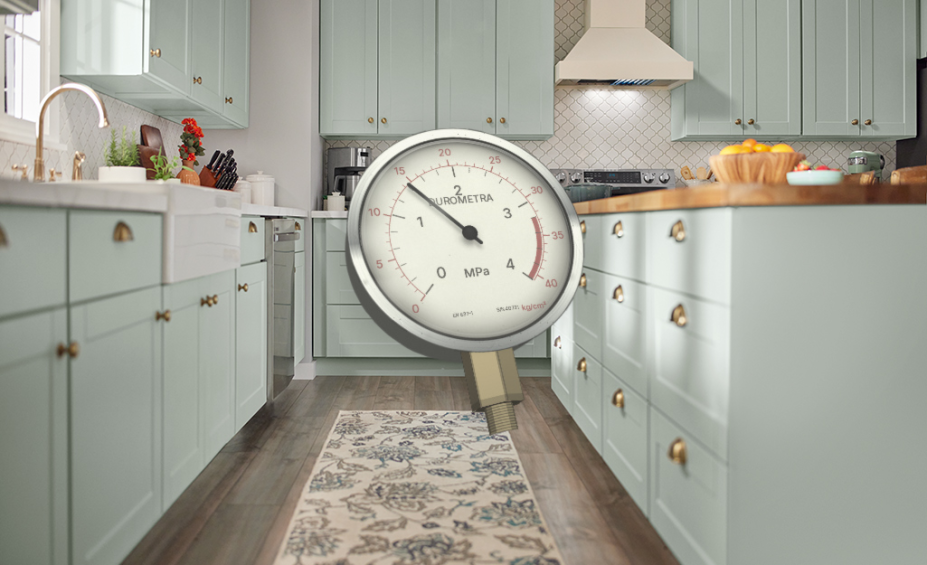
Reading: 1.4 MPa
